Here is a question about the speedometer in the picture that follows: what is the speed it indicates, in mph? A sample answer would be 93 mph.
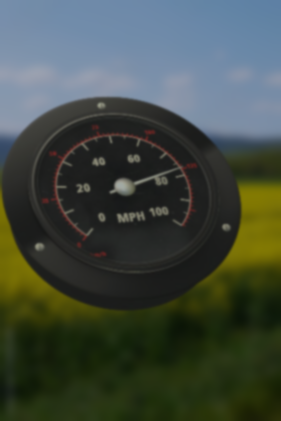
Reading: 77.5 mph
